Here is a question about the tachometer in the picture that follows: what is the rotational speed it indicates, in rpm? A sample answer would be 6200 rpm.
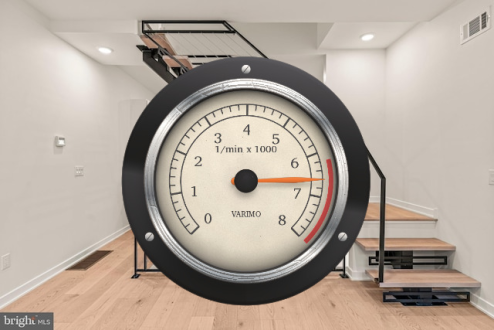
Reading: 6600 rpm
